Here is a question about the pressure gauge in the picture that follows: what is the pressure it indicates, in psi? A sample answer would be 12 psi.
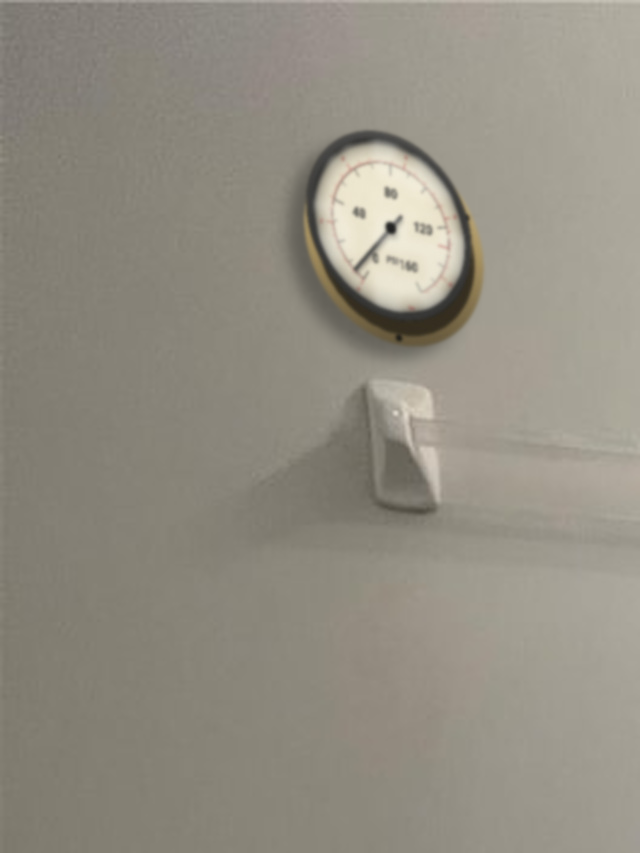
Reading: 5 psi
